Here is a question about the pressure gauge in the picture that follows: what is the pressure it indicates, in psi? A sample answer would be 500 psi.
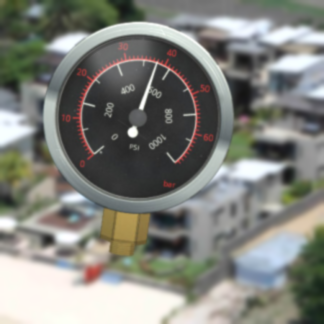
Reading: 550 psi
